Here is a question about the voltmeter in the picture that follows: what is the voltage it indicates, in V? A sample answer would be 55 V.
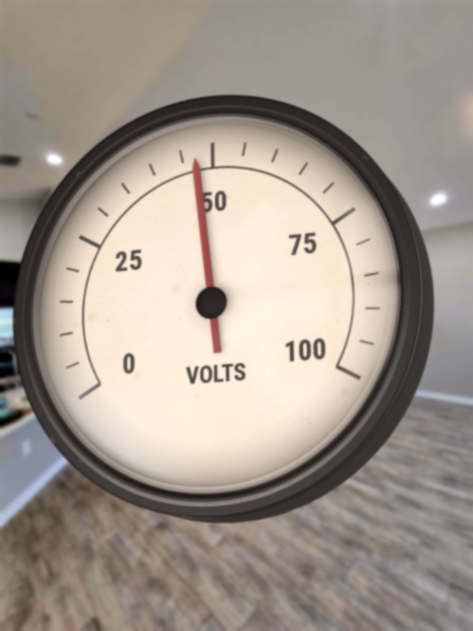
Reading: 47.5 V
